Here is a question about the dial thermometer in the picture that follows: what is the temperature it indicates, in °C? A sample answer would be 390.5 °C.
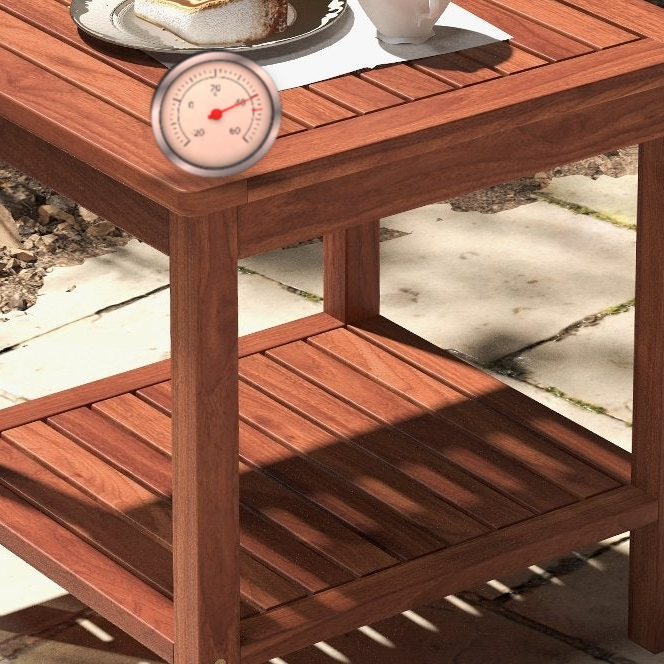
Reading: 40 °C
